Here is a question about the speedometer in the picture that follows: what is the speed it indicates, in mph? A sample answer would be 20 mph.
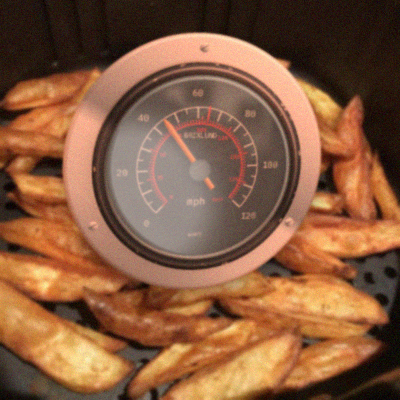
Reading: 45 mph
